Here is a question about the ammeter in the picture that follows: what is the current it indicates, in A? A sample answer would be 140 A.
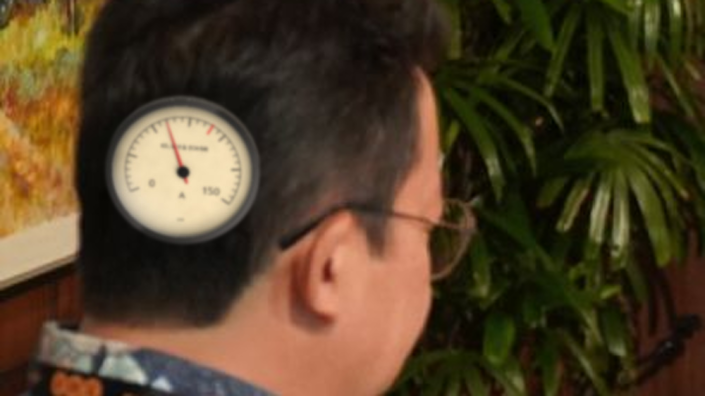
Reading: 60 A
